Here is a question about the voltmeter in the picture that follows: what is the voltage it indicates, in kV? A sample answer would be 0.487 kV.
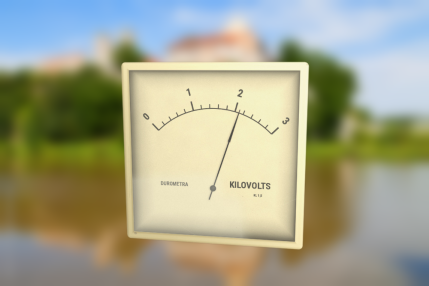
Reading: 2.1 kV
